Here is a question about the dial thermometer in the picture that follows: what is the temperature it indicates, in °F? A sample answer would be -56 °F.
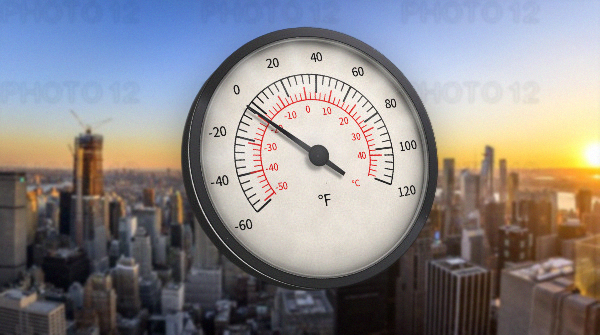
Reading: -4 °F
